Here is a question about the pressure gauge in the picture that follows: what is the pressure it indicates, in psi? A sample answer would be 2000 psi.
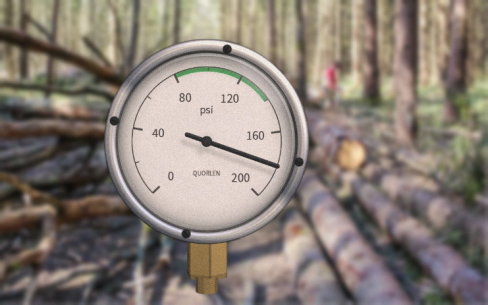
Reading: 180 psi
